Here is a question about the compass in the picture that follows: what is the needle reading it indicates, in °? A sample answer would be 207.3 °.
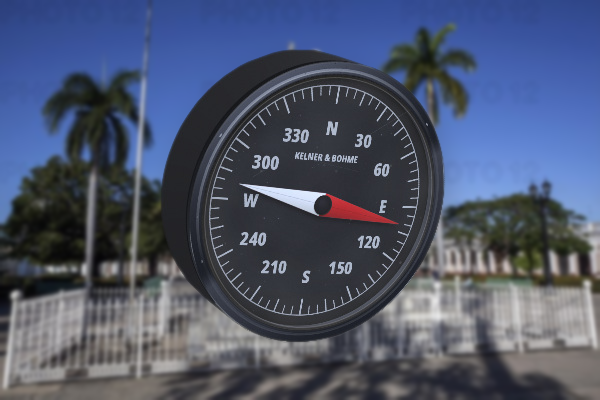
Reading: 100 °
